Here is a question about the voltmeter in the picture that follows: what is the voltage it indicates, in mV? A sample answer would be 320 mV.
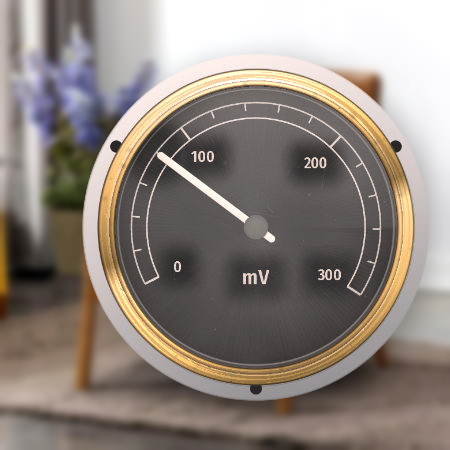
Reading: 80 mV
